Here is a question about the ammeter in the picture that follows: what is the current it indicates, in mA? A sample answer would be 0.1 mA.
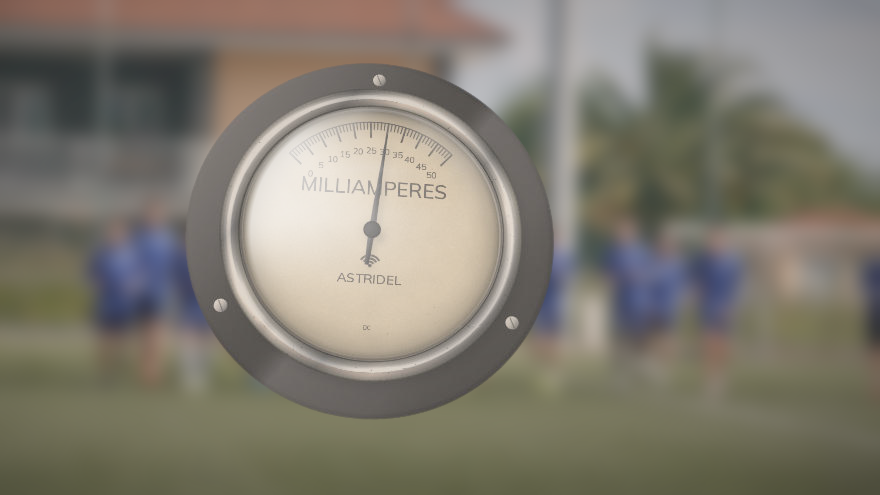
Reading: 30 mA
